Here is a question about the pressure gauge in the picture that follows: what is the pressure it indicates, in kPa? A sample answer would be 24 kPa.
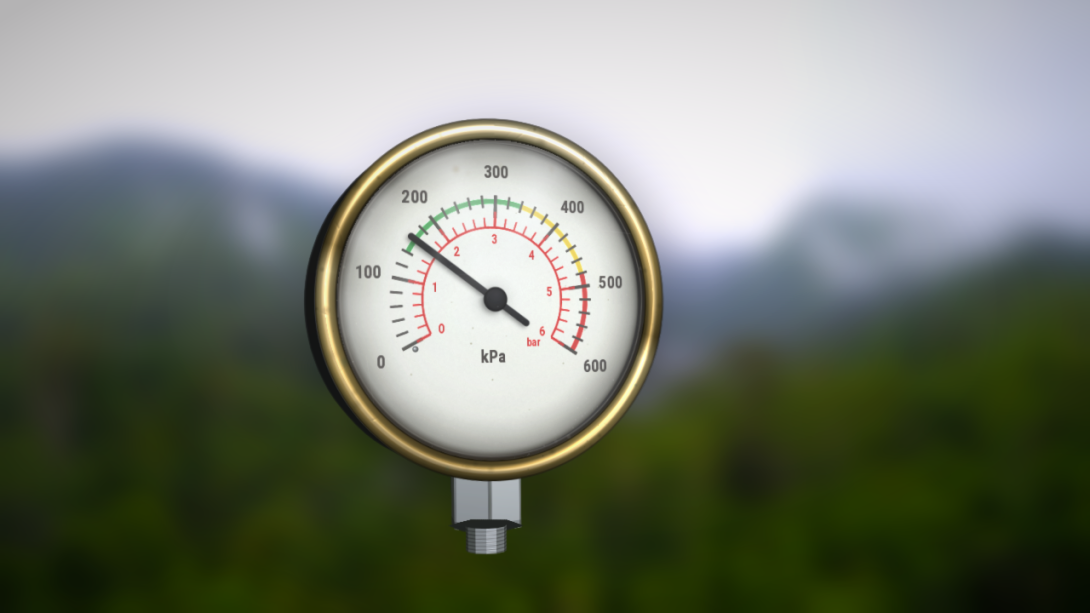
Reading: 160 kPa
